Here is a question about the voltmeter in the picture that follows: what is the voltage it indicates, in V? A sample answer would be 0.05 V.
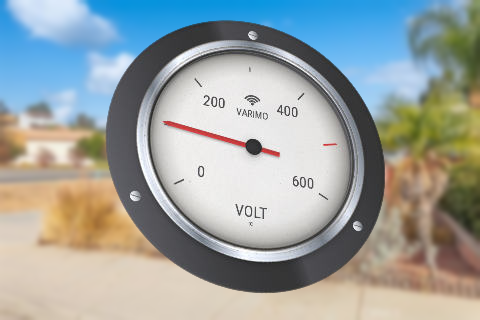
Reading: 100 V
